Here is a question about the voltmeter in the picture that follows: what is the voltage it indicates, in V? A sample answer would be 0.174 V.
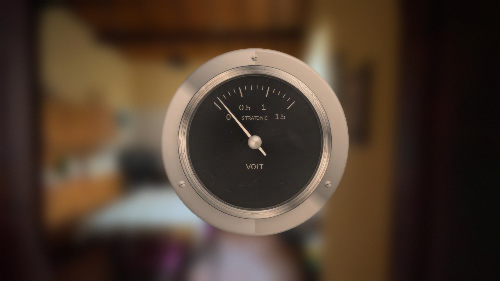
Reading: 0.1 V
